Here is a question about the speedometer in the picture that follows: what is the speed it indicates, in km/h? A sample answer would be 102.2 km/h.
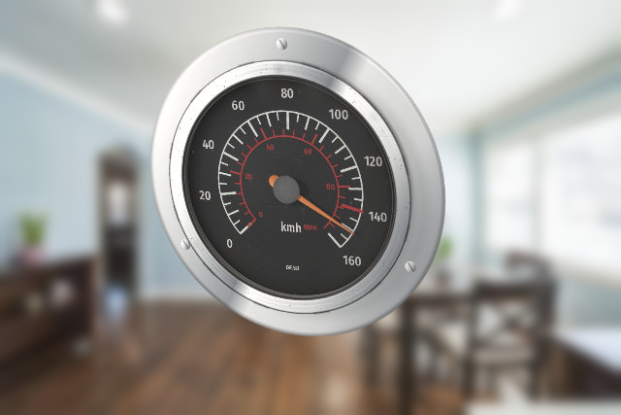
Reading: 150 km/h
